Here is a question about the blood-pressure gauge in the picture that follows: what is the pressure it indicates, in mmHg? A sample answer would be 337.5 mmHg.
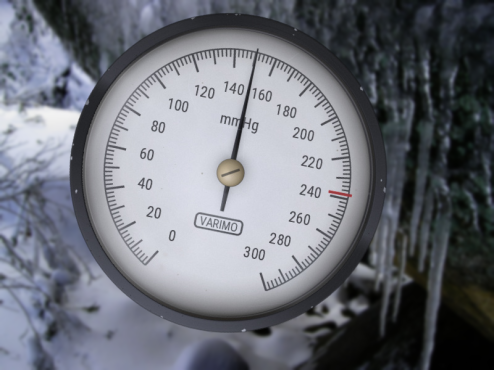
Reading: 150 mmHg
